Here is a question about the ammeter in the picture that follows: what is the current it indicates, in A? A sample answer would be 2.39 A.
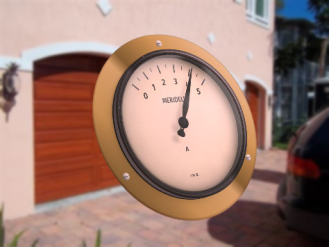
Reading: 4 A
